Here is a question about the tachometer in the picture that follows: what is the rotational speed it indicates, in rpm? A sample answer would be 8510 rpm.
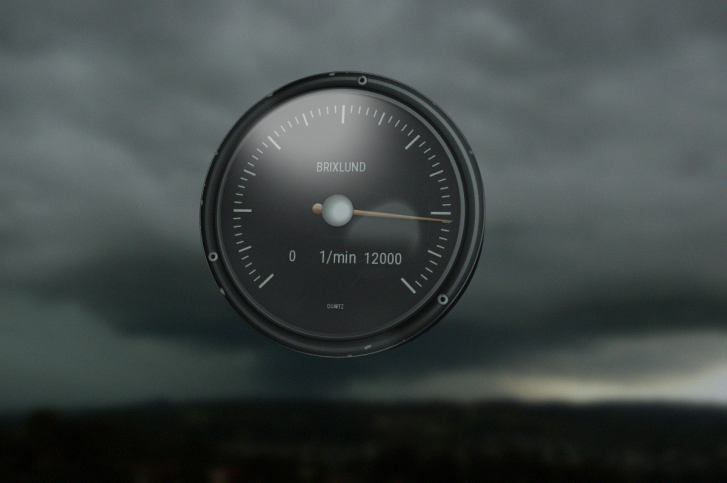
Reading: 10200 rpm
